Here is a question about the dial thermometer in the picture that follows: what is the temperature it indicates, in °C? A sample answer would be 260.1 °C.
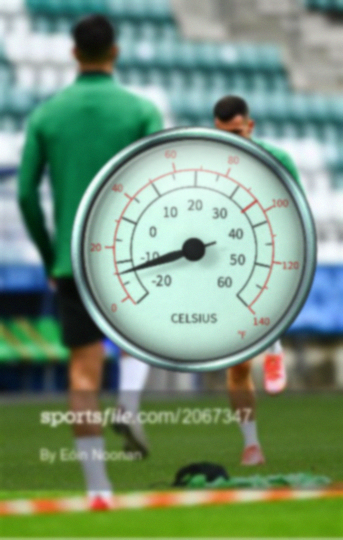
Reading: -12.5 °C
